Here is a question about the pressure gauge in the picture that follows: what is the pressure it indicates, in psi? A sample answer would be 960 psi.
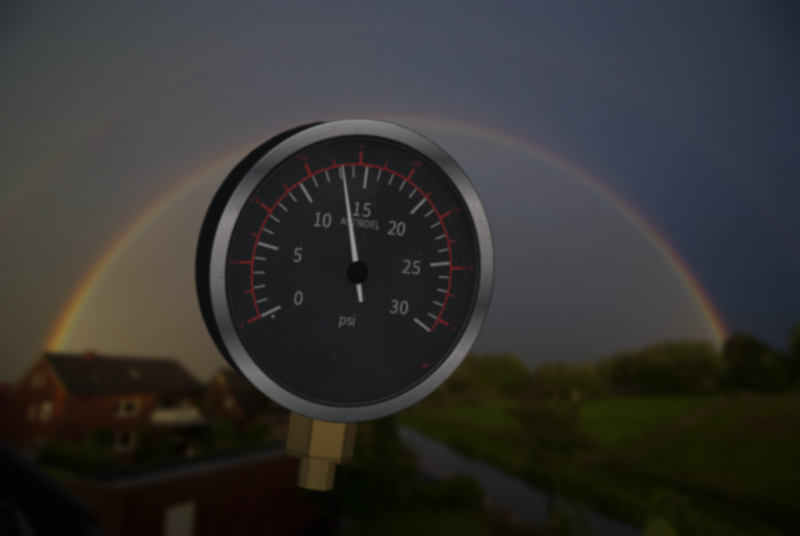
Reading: 13 psi
